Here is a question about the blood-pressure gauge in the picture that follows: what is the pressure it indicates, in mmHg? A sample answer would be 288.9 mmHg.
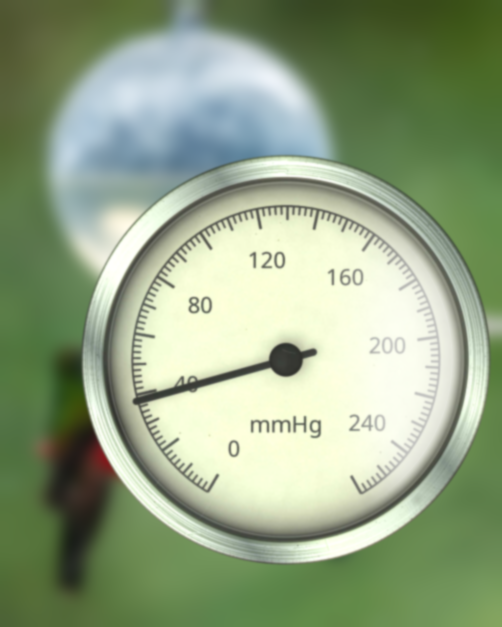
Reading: 38 mmHg
